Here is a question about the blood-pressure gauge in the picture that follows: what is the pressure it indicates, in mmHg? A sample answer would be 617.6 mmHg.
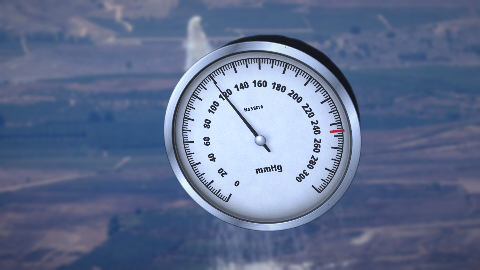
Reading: 120 mmHg
